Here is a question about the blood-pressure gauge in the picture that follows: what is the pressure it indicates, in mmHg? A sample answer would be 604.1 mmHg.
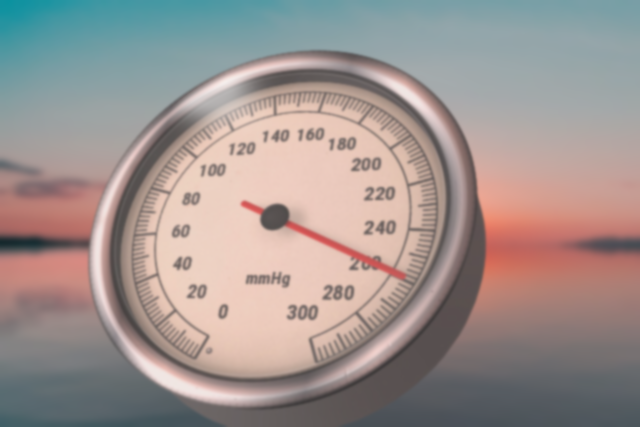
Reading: 260 mmHg
